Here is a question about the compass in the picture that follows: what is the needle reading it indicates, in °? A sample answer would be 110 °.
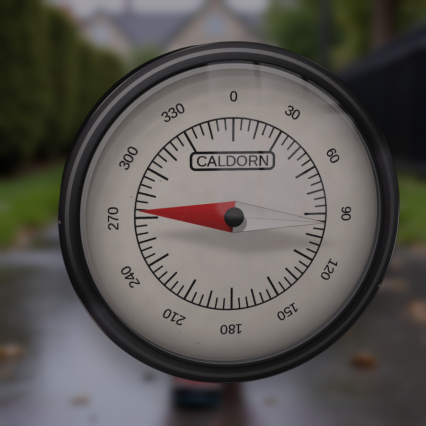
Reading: 275 °
